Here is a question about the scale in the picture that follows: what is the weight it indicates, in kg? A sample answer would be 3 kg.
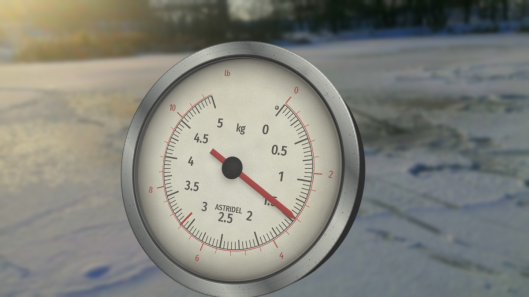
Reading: 1.45 kg
